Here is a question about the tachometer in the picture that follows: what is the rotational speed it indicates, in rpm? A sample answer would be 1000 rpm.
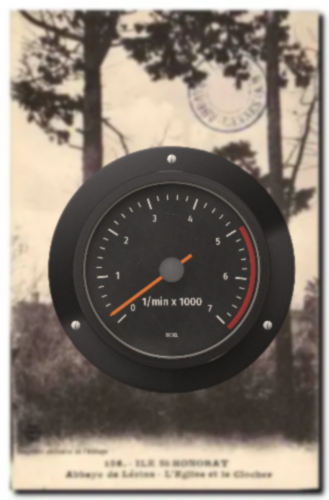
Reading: 200 rpm
